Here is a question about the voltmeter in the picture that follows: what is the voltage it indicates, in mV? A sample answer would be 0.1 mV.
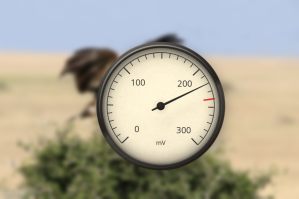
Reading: 220 mV
